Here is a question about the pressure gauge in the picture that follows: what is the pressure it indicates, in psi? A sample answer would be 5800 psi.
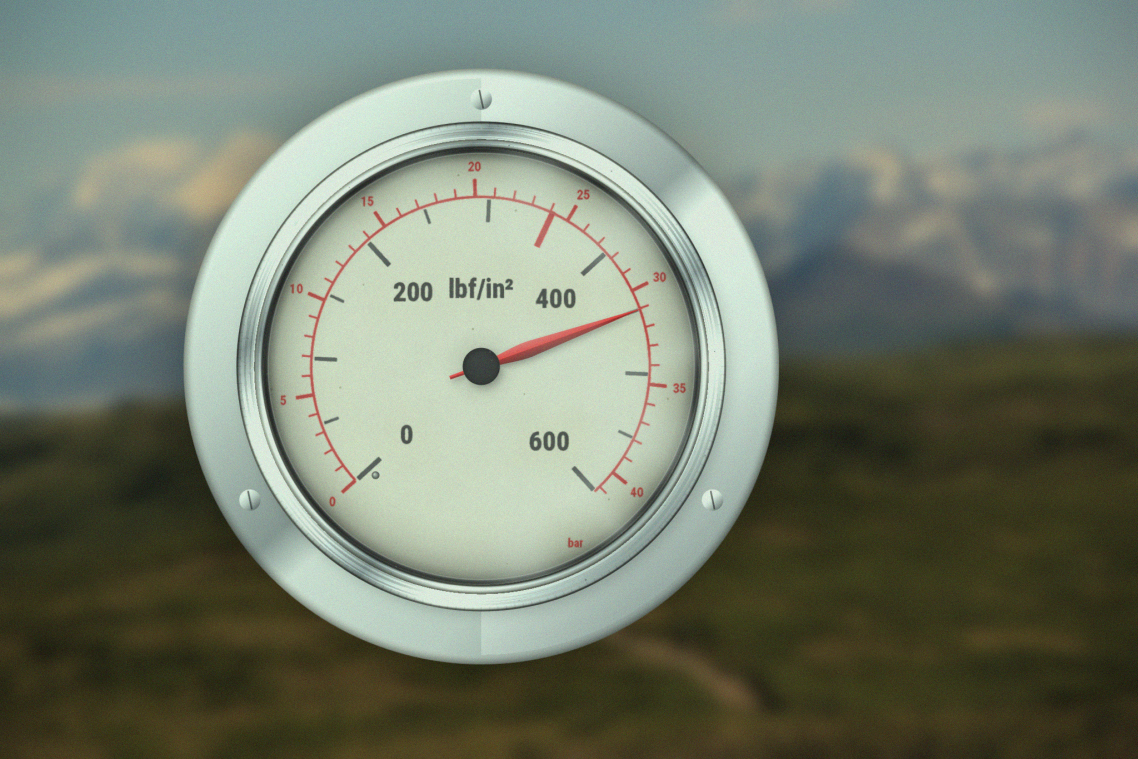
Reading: 450 psi
